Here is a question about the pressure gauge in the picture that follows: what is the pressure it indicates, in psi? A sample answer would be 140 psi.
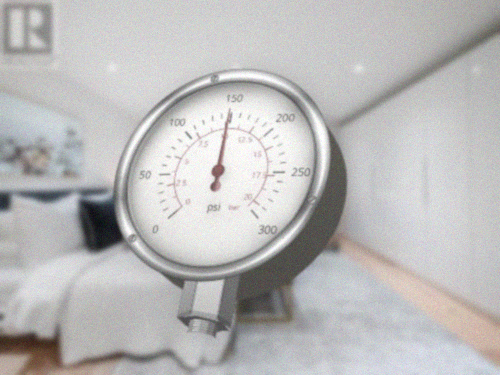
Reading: 150 psi
